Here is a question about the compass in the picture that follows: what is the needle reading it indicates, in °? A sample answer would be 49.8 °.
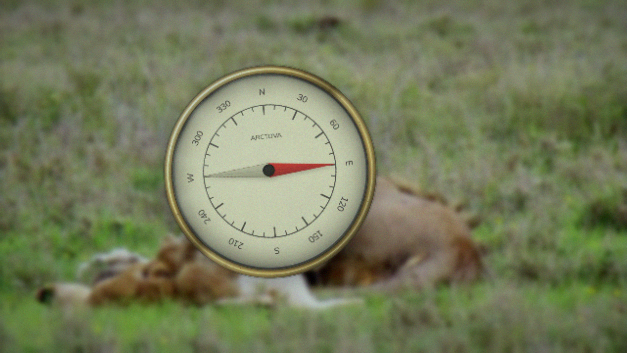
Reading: 90 °
